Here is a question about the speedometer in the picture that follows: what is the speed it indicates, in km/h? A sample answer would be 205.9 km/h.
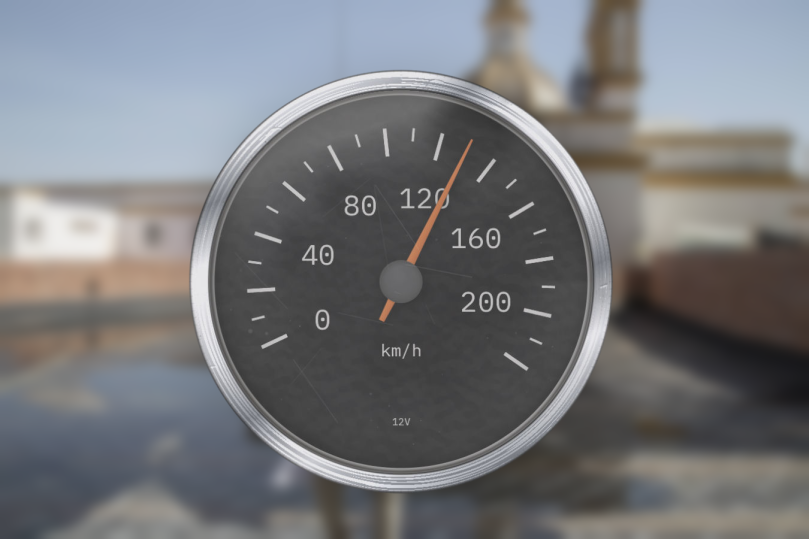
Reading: 130 km/h
